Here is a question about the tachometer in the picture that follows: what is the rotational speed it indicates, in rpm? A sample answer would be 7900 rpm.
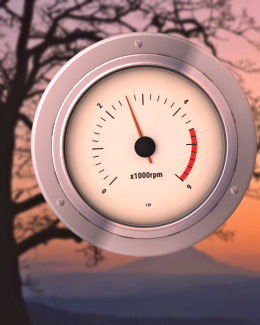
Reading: 2600 rpm
